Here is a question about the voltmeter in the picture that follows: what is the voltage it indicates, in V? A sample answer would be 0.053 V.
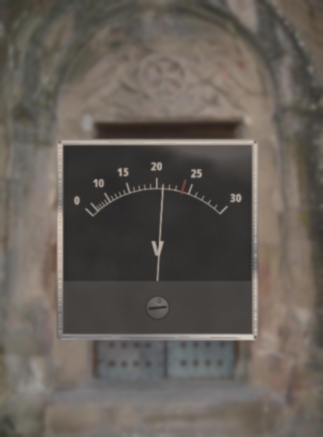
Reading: 21 V
